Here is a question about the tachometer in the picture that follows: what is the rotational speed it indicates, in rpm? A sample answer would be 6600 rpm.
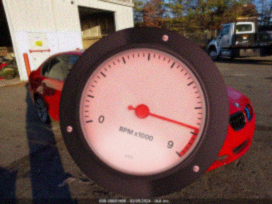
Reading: 7800 rpm
